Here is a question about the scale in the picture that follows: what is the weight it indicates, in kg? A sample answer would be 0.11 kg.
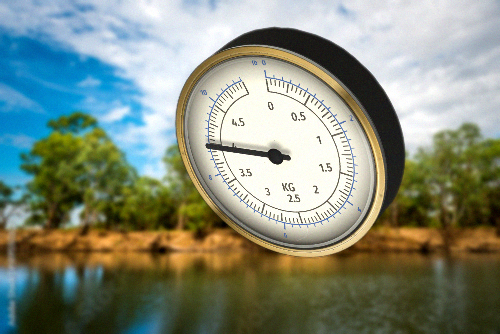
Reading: 4 kg
